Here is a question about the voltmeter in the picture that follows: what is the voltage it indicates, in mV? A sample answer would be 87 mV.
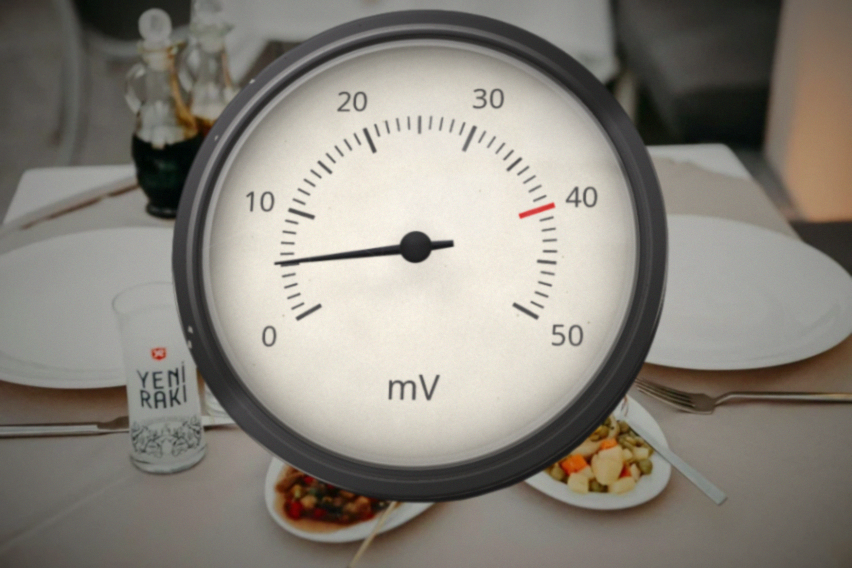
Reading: 5 mV
